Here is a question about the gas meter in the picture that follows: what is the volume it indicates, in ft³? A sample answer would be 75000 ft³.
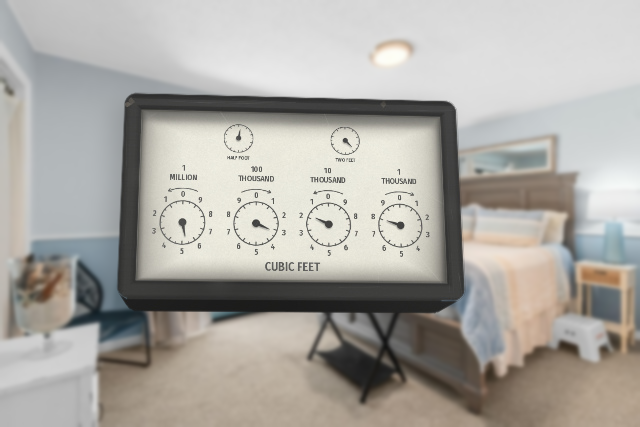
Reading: 531800 ft³
